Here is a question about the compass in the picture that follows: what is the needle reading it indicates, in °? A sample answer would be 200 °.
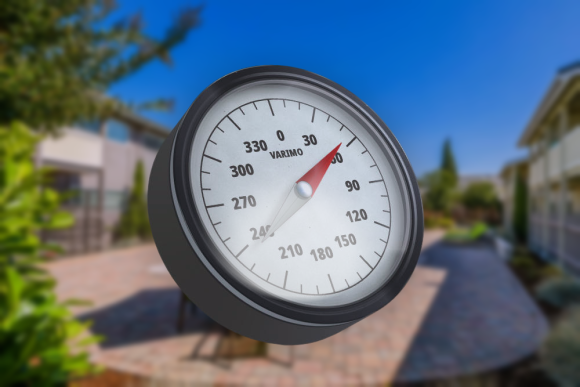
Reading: 55 °
